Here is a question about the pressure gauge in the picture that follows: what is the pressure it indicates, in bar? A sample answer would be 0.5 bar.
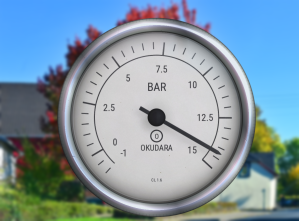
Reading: 14.25 bar
